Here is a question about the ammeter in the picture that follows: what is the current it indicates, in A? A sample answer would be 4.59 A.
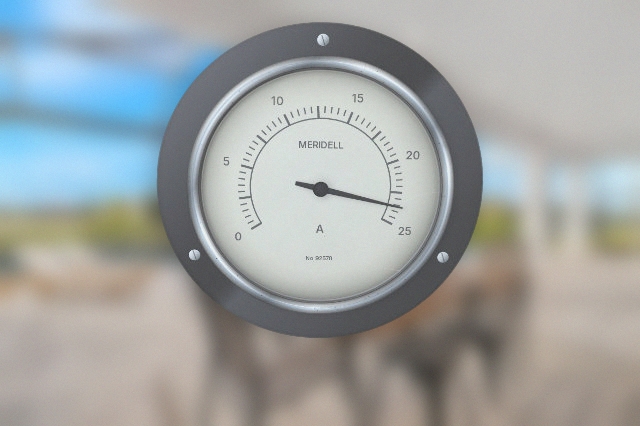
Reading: 23.5 A
